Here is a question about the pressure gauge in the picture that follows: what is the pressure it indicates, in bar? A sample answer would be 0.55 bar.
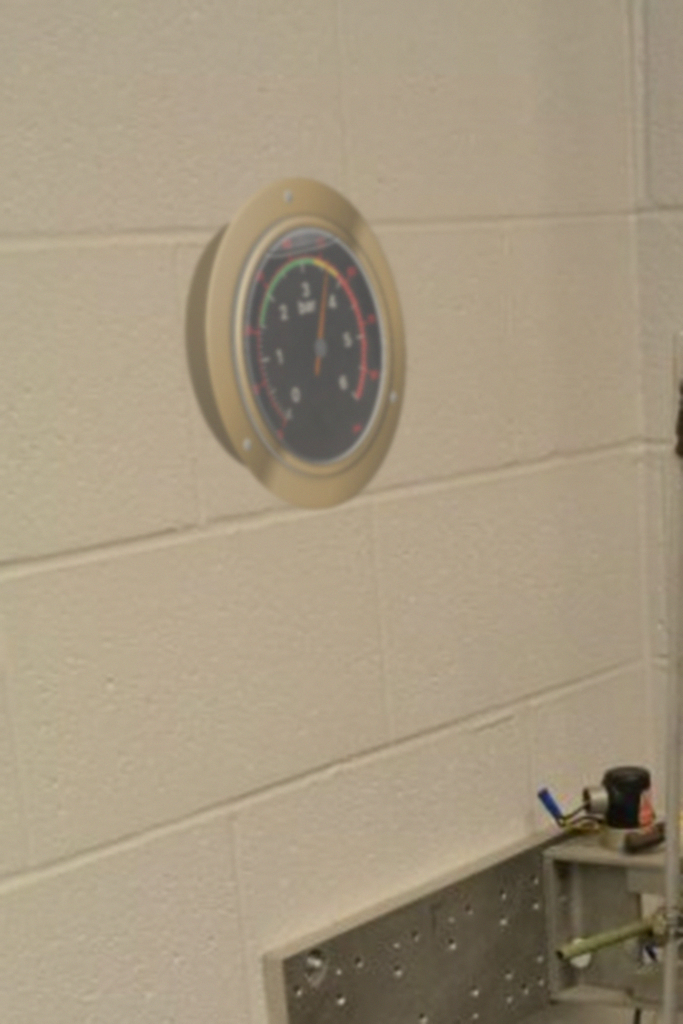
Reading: 3.5 bar
